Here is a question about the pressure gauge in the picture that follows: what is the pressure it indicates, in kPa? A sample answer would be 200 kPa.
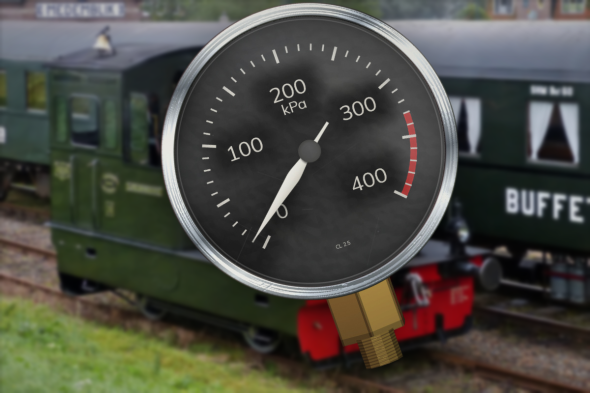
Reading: 10 kPa
